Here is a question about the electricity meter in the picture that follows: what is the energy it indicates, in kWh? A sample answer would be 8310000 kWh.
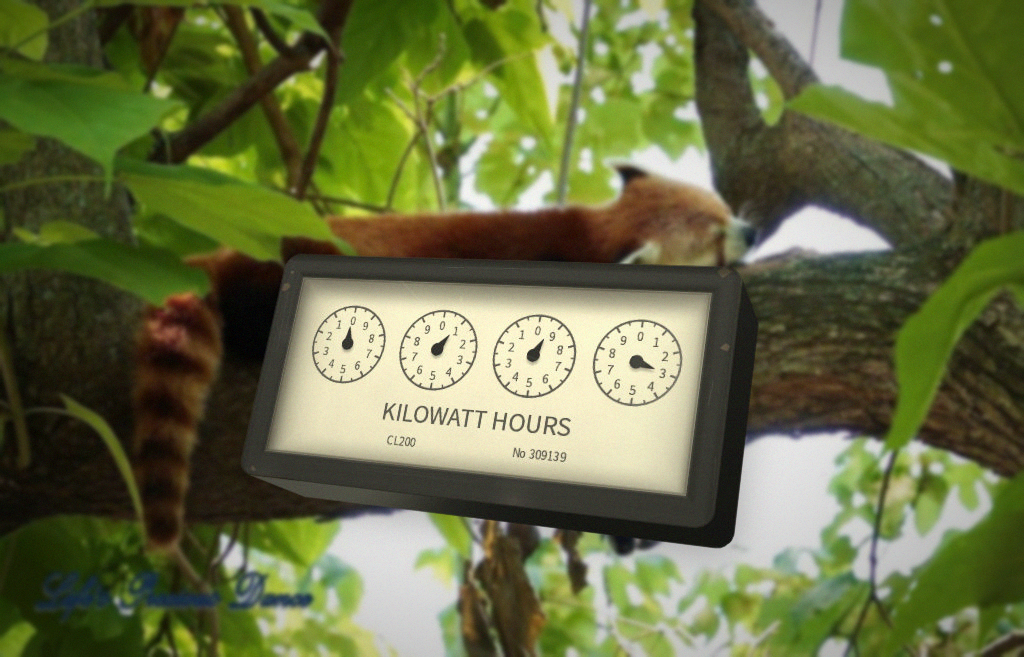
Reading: 93 kWh
